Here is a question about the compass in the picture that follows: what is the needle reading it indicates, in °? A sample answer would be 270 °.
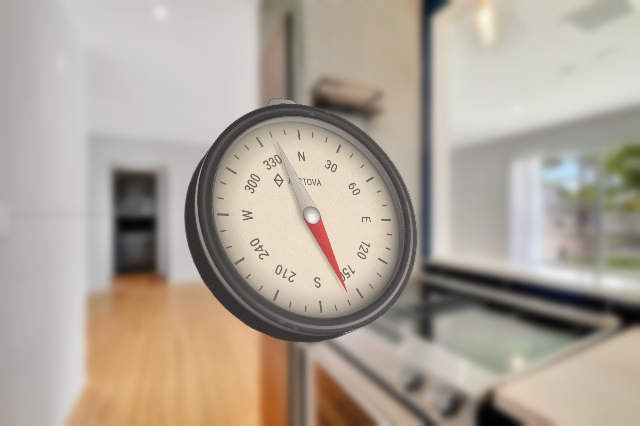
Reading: 160 °
